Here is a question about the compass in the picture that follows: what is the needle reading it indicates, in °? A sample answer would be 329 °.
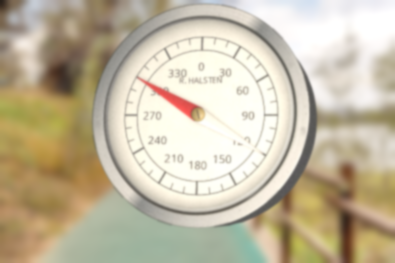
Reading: 300 °
